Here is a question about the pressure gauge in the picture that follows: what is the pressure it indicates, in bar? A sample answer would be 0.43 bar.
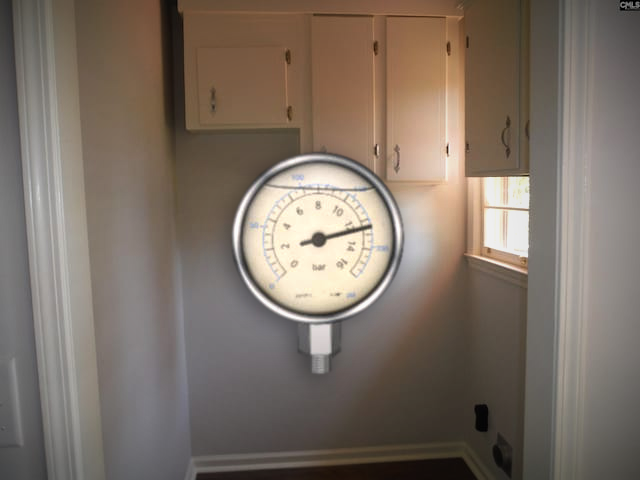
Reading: 12.5 bar
